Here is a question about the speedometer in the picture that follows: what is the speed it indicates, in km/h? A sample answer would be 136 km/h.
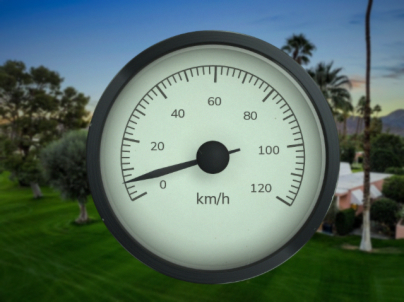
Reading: 6 km/h
